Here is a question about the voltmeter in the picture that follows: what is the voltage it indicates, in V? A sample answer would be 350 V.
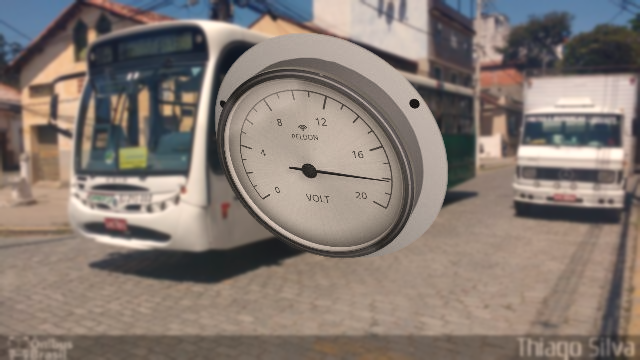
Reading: 18 V
